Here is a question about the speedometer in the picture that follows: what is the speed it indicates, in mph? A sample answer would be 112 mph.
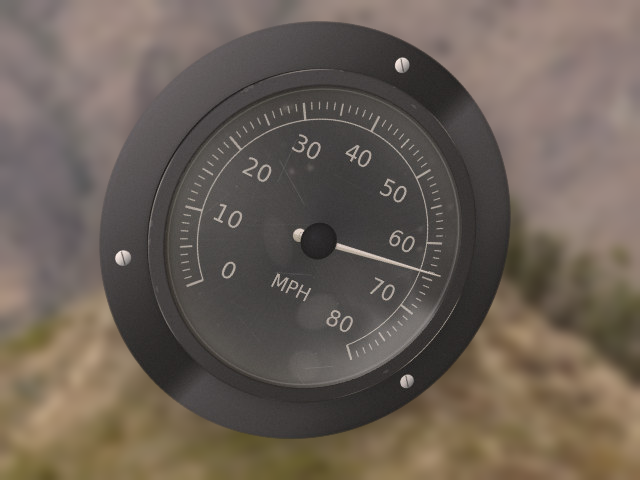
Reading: 64 mph
